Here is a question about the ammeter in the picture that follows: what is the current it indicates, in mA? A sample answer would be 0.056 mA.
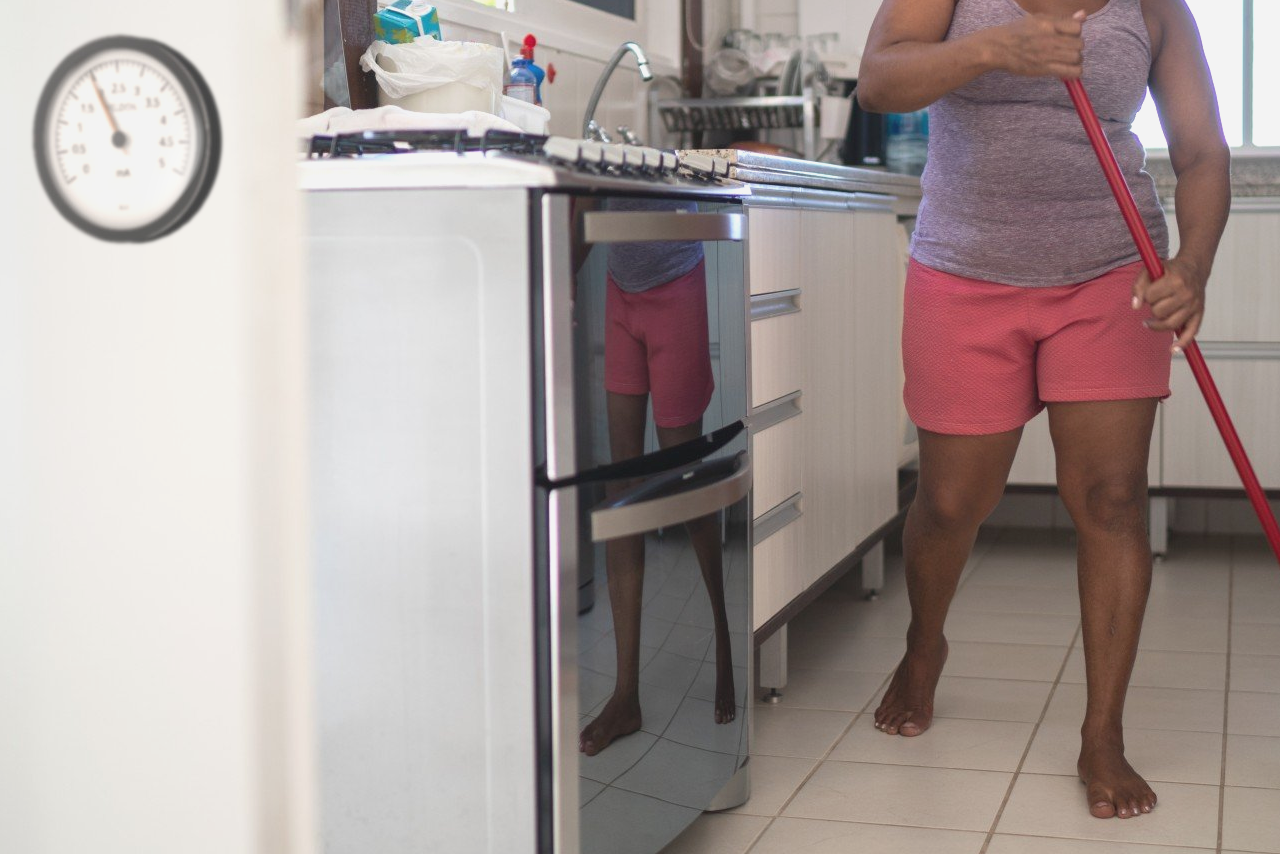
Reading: 2 mA
